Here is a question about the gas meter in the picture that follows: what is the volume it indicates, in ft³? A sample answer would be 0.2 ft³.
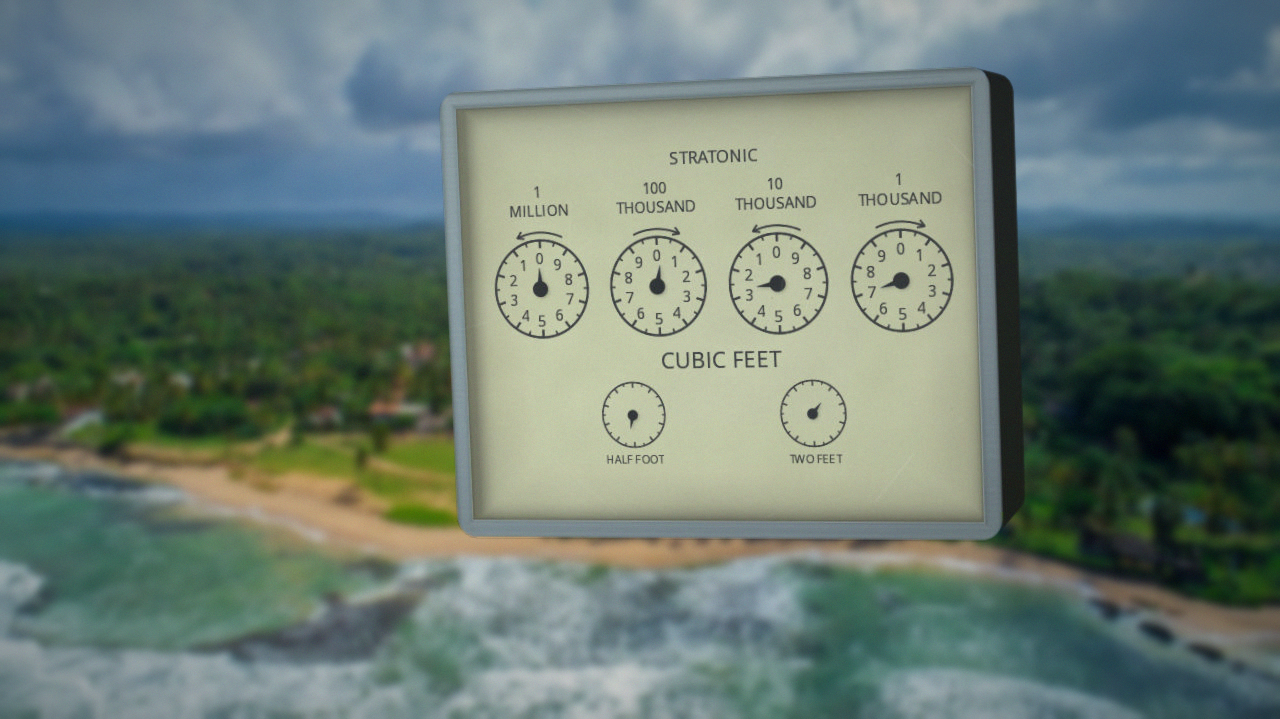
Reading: 2700 ft³
